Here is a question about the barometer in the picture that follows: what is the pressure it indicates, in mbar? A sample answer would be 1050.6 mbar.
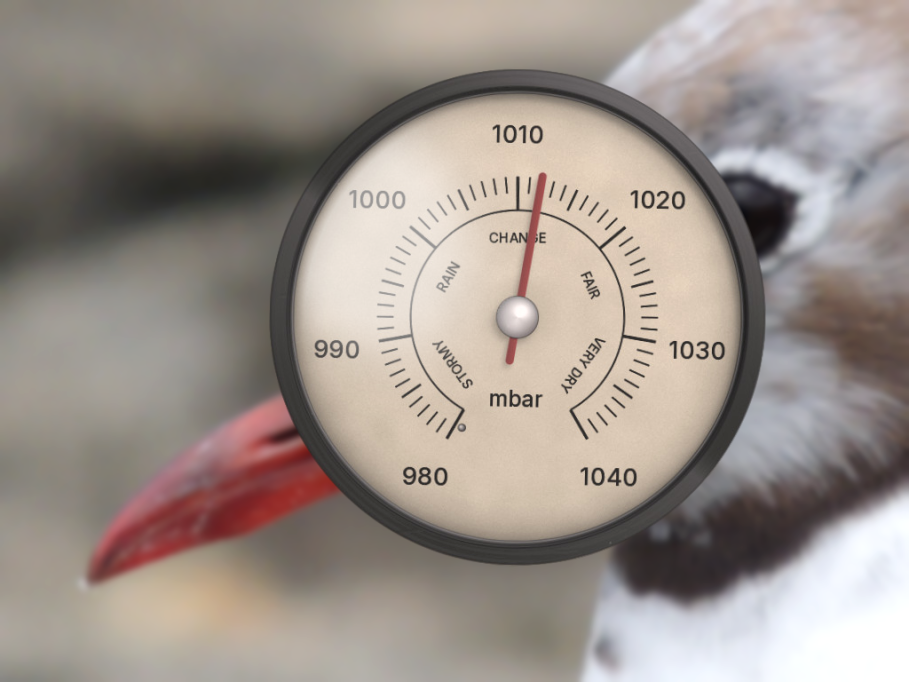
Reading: 1012 mbar
